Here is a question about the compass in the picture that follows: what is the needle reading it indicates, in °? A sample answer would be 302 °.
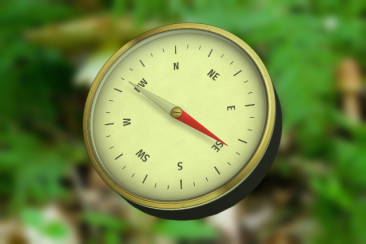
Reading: 130 °
